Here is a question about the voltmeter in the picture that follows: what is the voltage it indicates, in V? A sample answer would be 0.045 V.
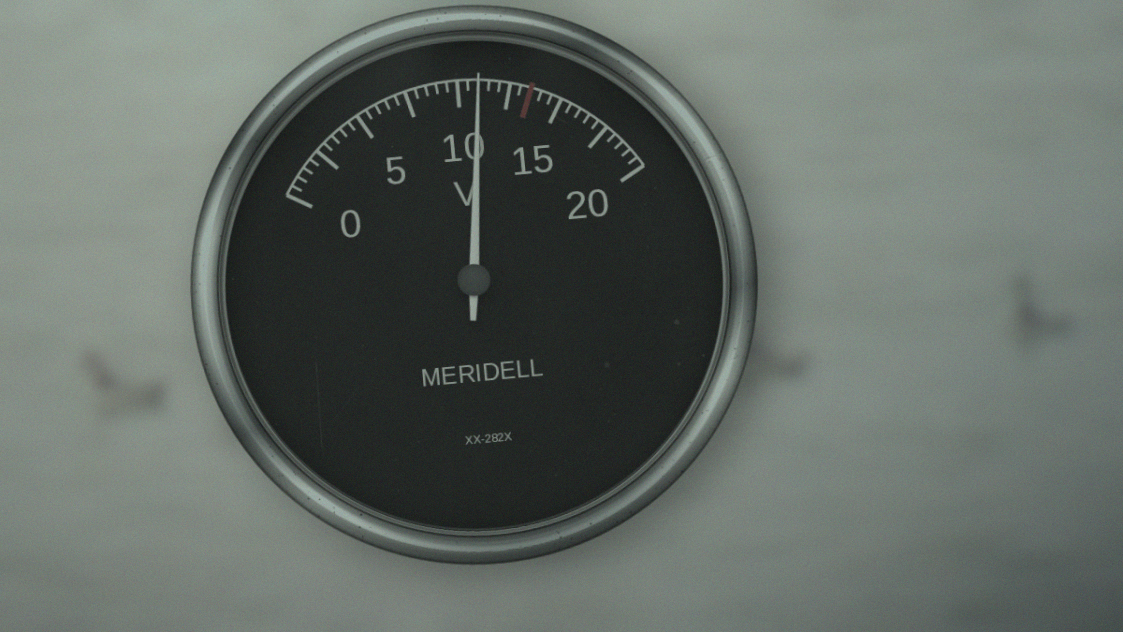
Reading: 11 V
